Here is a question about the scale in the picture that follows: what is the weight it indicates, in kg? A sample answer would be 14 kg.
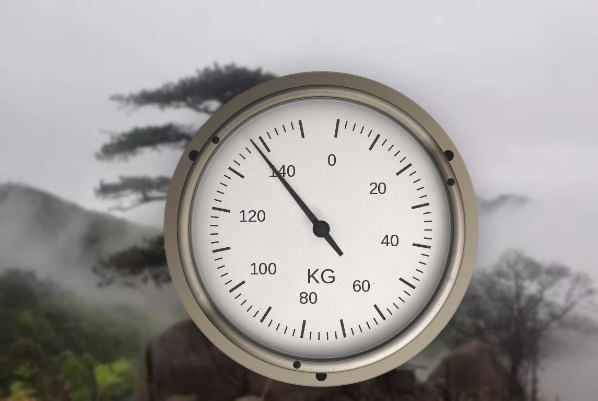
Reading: 138 kg
